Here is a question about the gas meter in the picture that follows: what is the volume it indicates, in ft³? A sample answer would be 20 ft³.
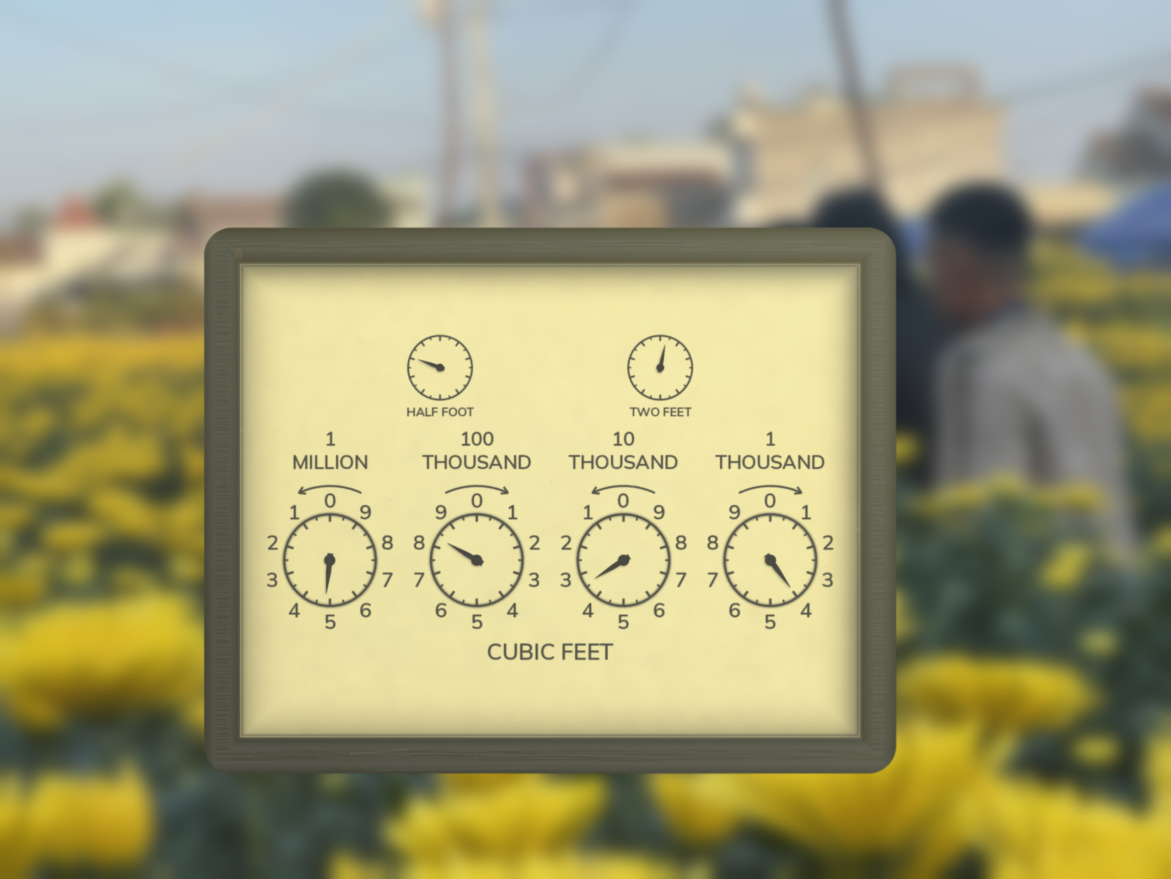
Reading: 483400 ft³
